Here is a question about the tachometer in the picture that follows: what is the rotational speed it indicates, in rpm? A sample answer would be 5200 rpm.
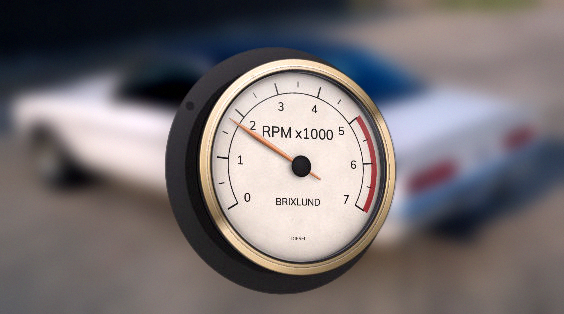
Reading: 1750 rpm
